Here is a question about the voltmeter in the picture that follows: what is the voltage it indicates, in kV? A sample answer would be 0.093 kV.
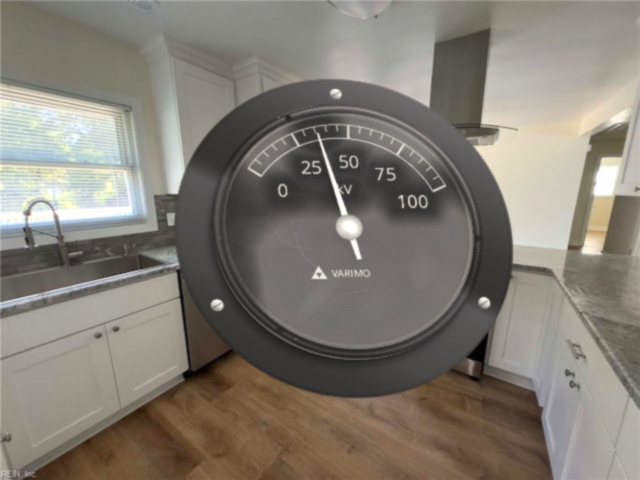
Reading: 35 kV
